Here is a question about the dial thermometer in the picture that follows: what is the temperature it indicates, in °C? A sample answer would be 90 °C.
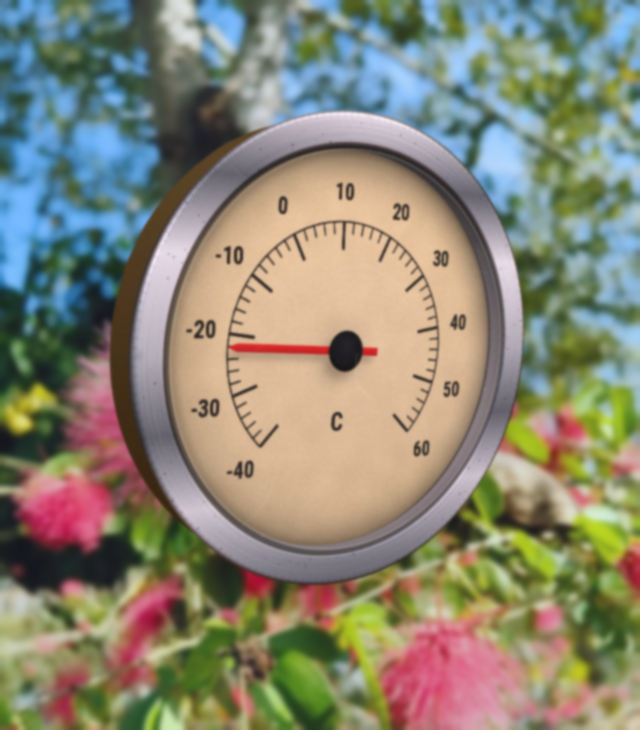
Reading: -22 °C
